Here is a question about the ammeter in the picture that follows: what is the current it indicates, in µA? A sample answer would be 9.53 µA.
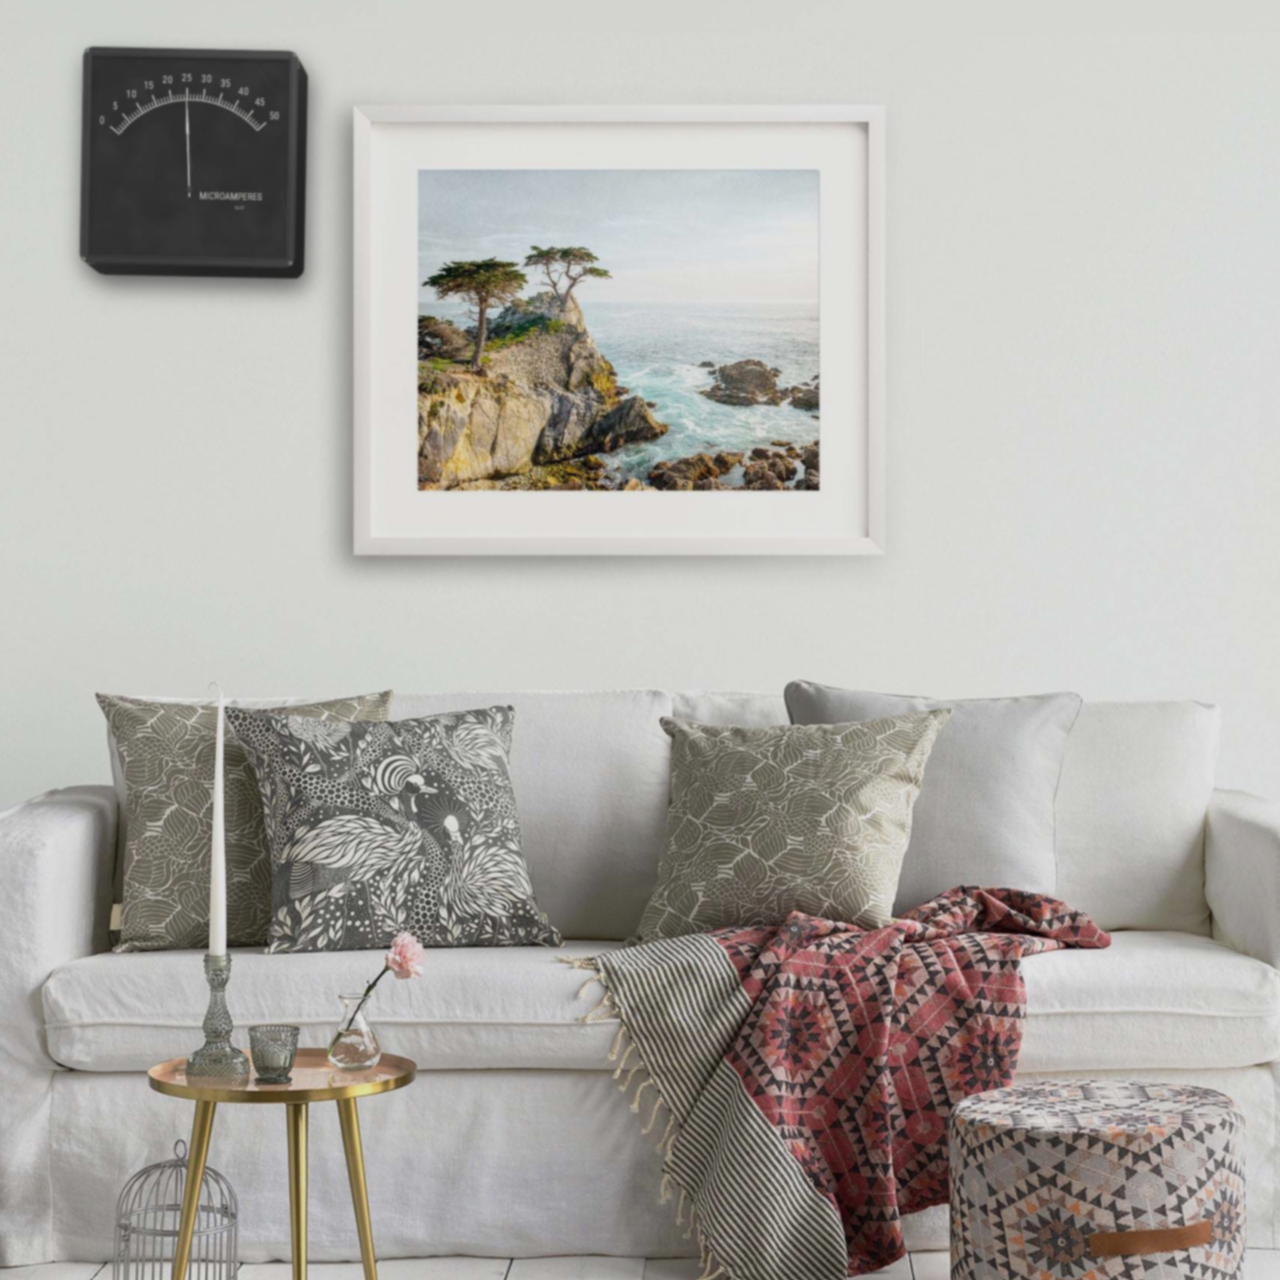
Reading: 25 µA
